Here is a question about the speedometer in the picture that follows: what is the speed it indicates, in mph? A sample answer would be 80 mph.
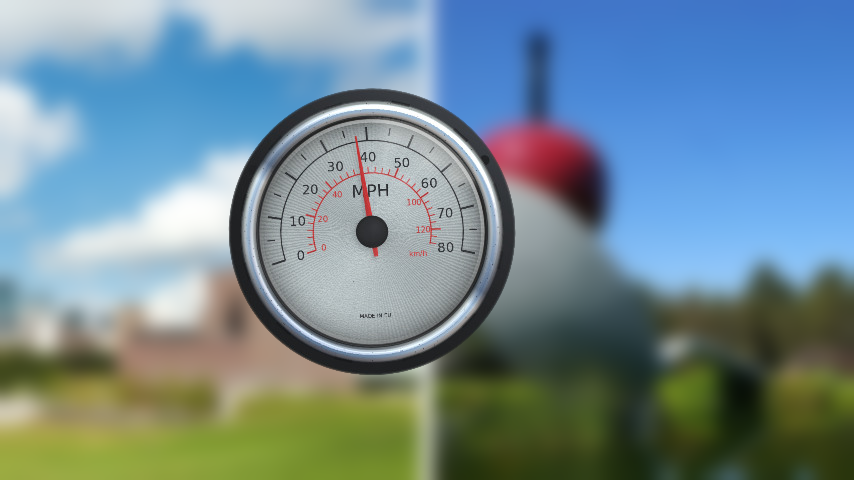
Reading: 37.5 mph
